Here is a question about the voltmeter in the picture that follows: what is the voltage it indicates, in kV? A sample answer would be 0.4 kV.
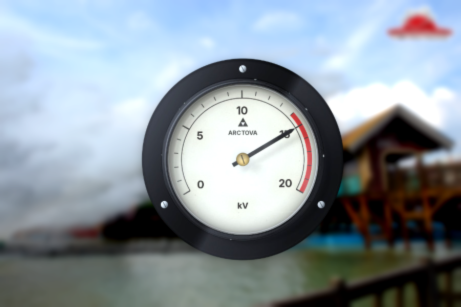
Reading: 15 kV
